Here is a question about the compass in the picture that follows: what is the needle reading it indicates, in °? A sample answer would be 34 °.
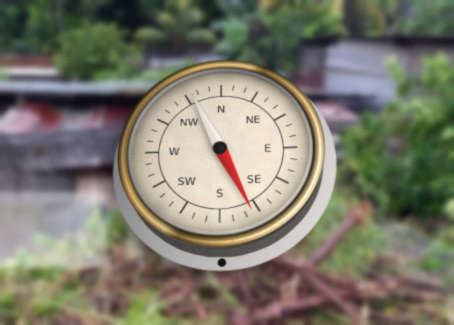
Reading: 155 °
